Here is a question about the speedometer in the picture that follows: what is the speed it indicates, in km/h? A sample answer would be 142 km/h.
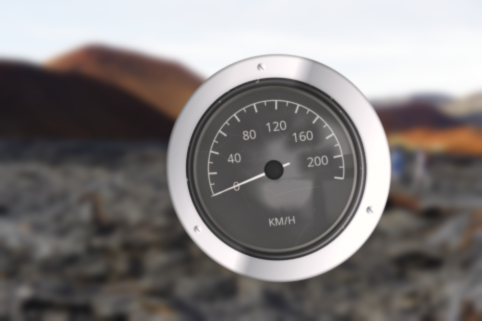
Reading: 0 km/h
